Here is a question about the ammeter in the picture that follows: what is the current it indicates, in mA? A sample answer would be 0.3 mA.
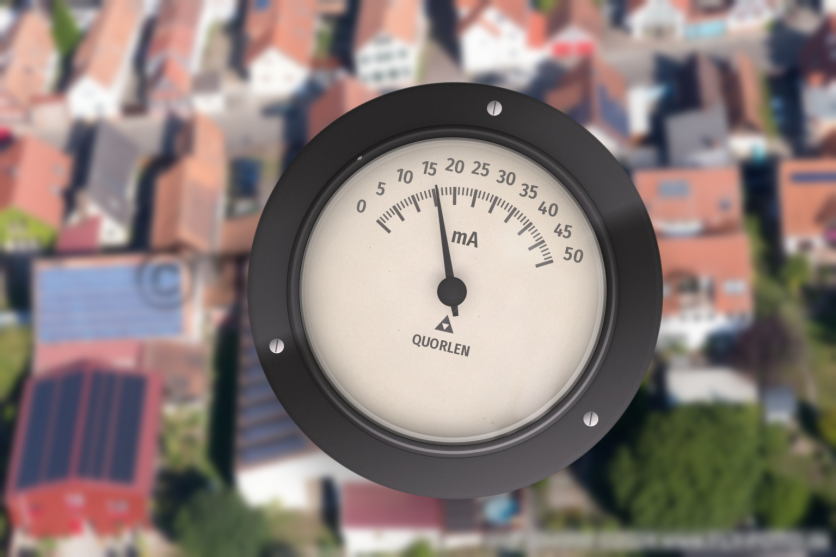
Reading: 16 mA
